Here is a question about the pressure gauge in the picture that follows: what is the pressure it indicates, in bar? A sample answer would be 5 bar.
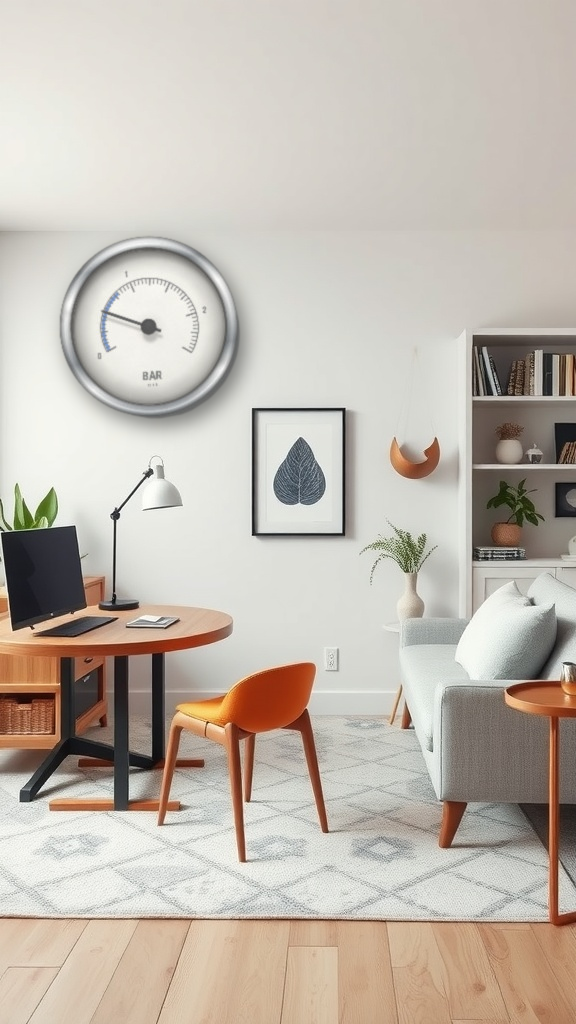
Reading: 0.5 bar
